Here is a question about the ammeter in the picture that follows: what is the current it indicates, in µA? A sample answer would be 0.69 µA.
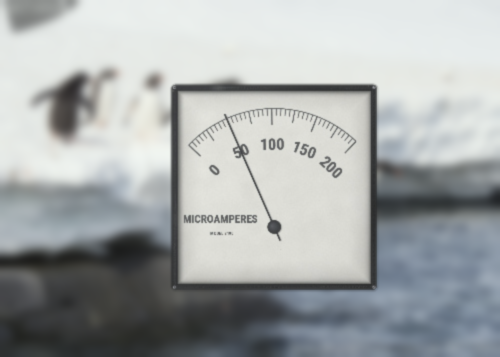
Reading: 50 µA
